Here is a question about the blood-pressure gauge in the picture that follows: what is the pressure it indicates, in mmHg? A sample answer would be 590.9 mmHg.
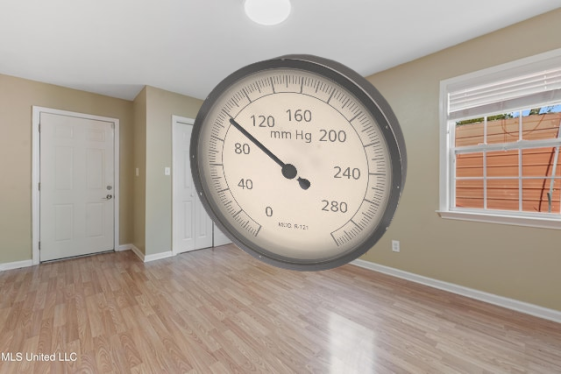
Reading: 100 mmHg
